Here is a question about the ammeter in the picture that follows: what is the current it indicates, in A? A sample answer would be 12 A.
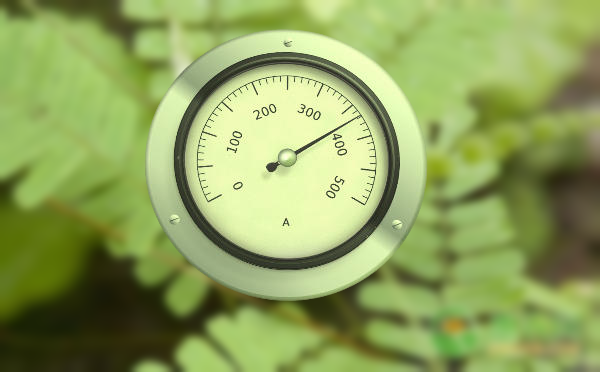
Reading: 370 A
